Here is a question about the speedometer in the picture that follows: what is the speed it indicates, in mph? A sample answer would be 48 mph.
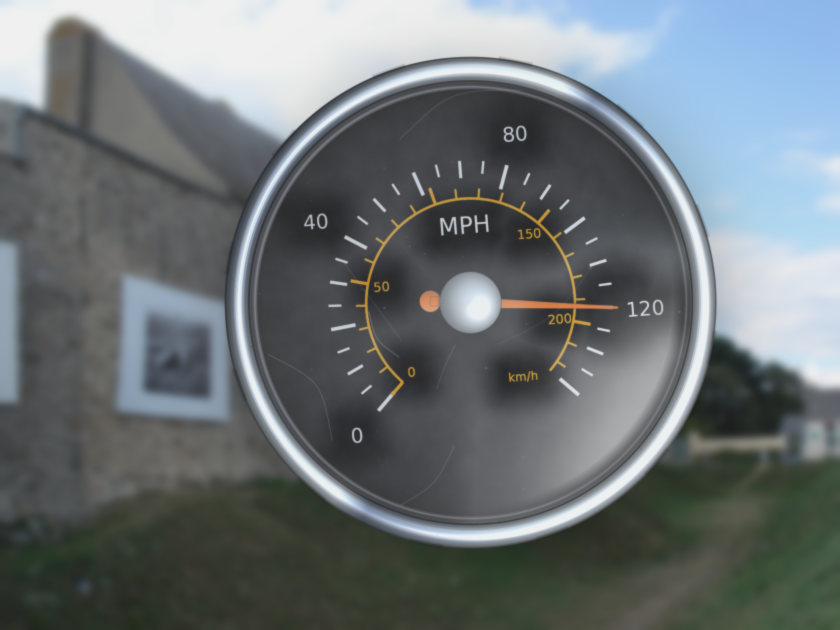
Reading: 120 mph
